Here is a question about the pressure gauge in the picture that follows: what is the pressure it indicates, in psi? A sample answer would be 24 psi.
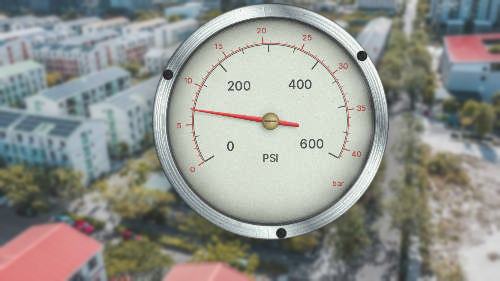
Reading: 100 psi
